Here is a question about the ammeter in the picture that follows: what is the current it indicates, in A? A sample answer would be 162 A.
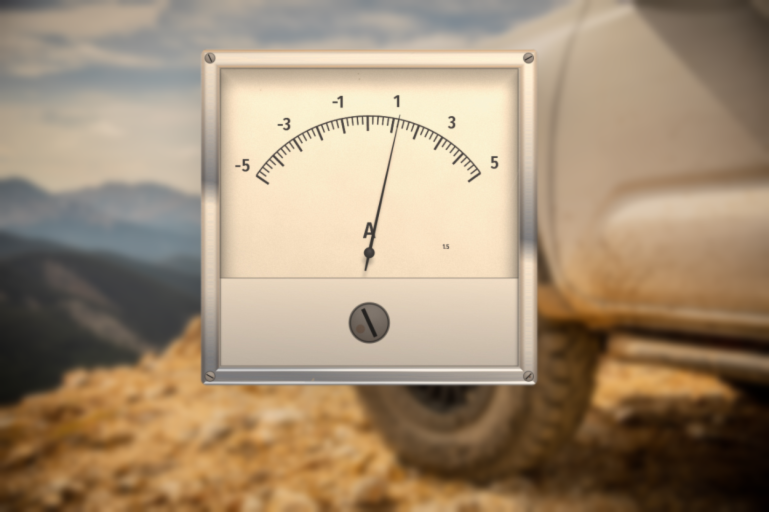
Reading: 1.2 A
